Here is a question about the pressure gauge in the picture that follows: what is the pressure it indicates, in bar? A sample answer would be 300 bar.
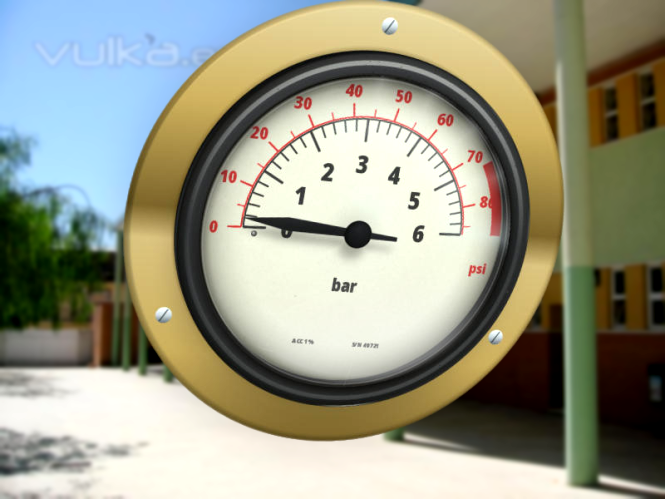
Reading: 0.2 bar
